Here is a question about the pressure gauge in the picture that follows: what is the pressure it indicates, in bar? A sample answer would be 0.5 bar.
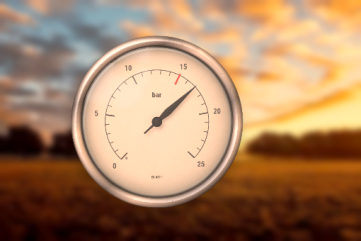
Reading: 17 bar
